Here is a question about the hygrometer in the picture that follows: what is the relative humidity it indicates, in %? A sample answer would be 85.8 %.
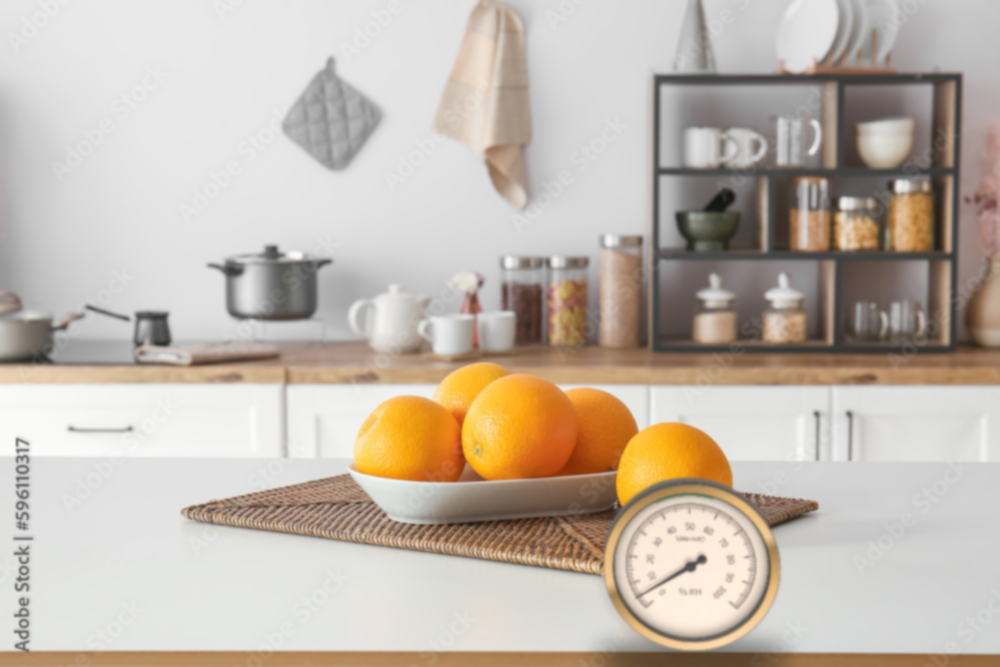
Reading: 5 %
